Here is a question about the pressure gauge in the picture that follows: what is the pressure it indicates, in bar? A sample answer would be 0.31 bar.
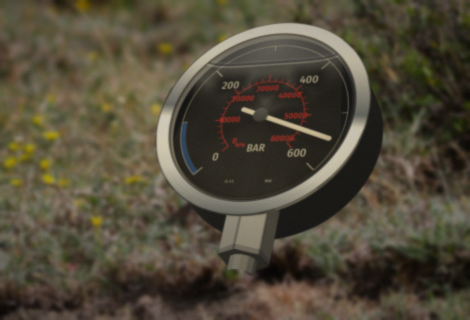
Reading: 550 bar
